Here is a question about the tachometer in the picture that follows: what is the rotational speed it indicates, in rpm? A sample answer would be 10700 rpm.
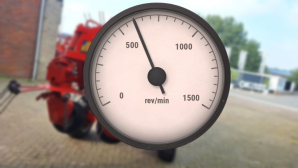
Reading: 600 rpm
